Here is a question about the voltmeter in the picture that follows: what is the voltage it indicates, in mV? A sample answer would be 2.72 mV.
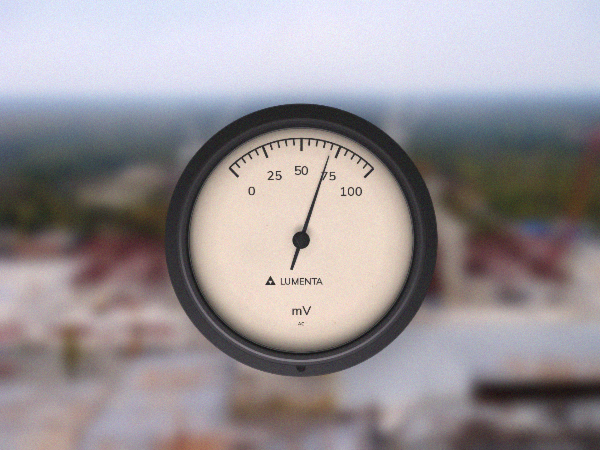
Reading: 70 mV
